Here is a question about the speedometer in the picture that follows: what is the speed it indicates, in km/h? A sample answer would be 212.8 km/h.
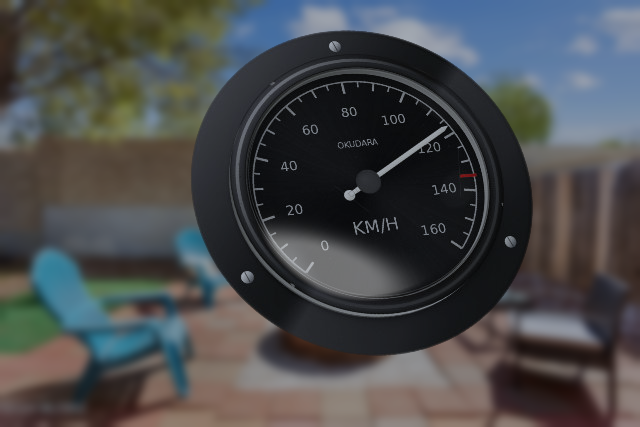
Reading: 117.5 km/h
